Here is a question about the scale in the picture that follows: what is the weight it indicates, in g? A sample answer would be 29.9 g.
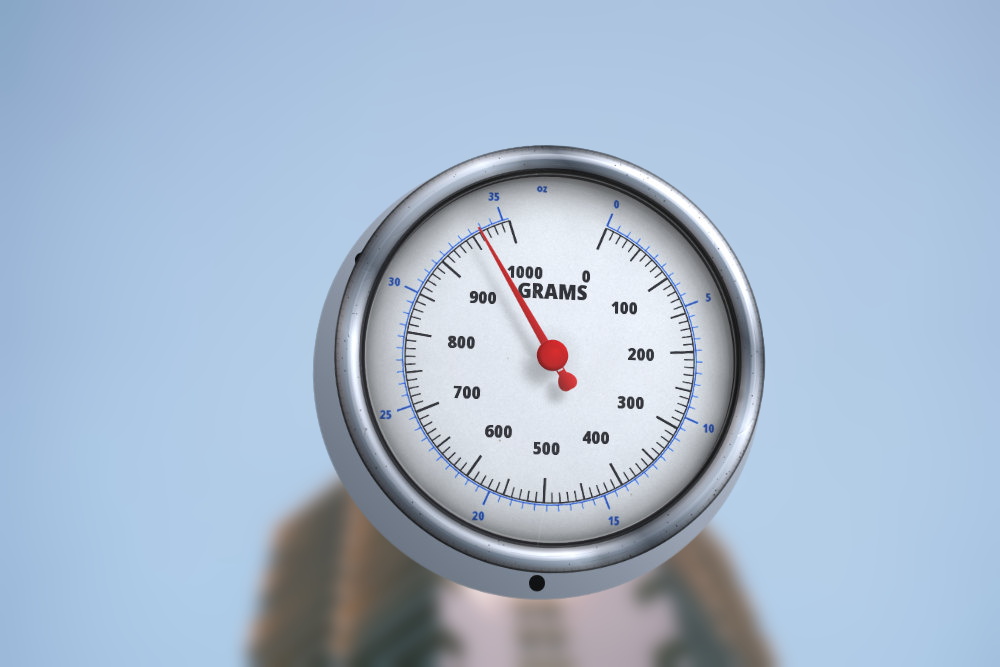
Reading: 960 g
